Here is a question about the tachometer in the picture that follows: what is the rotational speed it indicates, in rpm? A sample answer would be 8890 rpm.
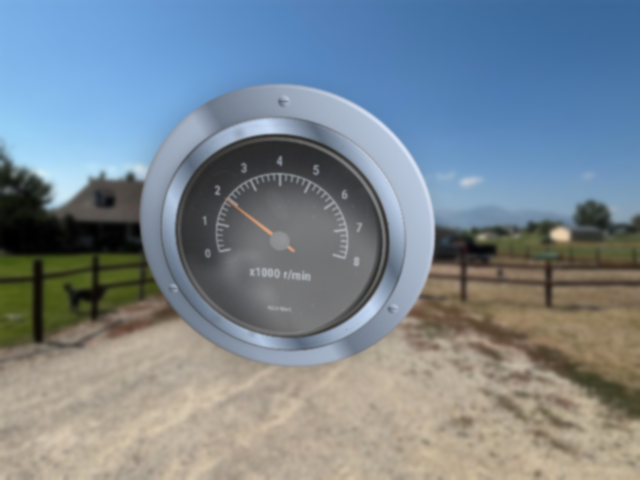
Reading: 2000 rpm
